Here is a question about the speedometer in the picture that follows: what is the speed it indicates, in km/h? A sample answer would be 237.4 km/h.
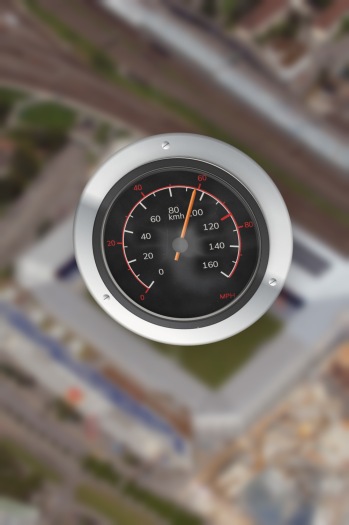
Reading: 95 km/h
